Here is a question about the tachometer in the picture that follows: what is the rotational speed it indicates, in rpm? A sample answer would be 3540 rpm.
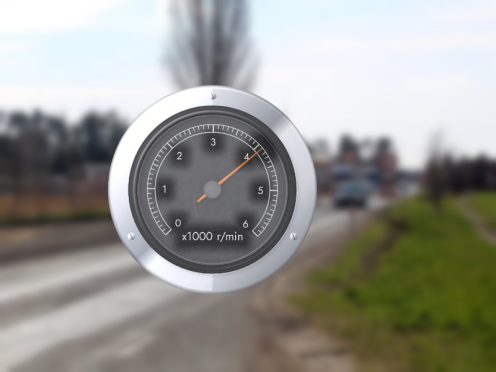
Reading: 4100 rpm
